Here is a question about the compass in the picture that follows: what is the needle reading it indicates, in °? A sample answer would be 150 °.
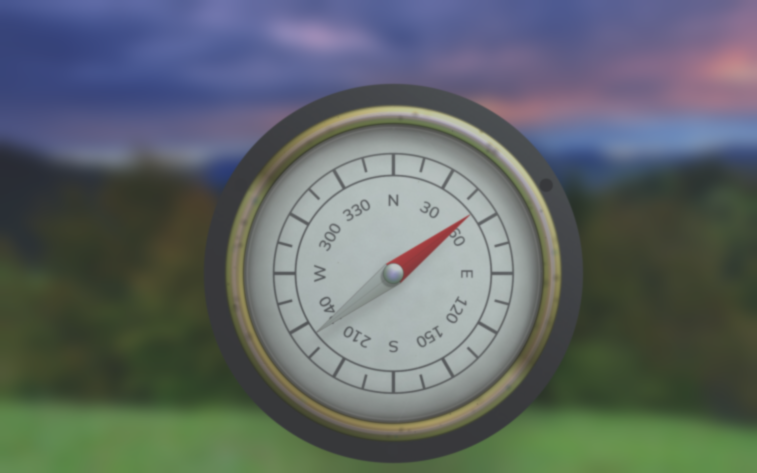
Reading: 52.5 °
